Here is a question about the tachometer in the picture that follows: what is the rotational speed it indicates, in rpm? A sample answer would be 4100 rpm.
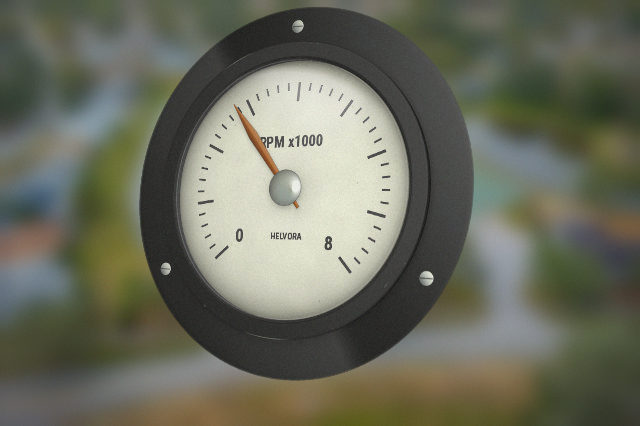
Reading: 2800 rpm
